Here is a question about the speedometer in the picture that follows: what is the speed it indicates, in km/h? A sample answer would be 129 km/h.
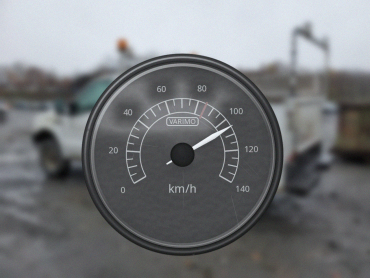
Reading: 105 km/h
